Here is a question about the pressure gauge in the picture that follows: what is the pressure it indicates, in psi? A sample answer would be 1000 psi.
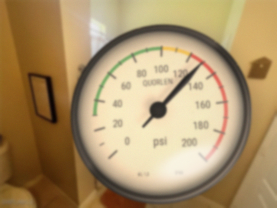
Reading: 130 psi
